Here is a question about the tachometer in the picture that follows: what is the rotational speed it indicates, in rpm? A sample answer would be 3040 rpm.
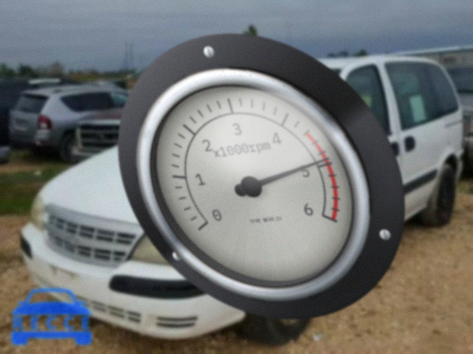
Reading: 4900 rpm
